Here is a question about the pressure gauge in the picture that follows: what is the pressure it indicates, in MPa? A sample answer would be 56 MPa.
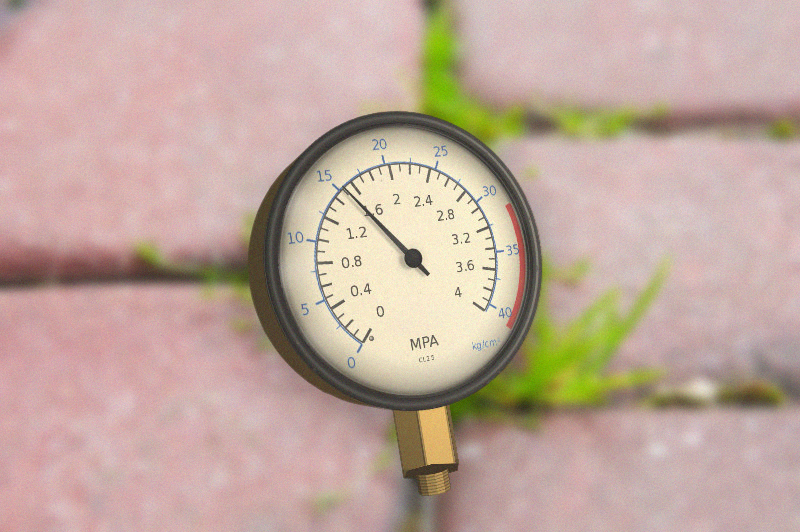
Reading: 1.5 MPa
